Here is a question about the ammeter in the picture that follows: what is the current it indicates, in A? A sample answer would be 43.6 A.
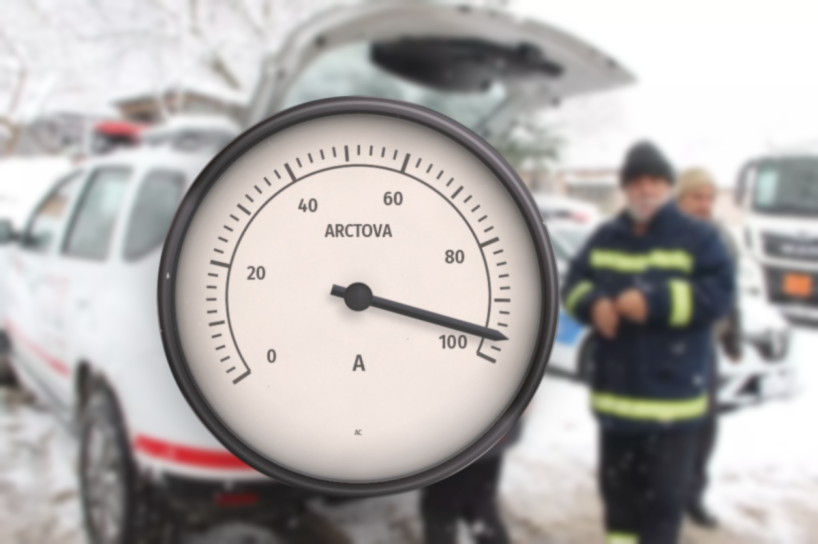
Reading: 96 A
